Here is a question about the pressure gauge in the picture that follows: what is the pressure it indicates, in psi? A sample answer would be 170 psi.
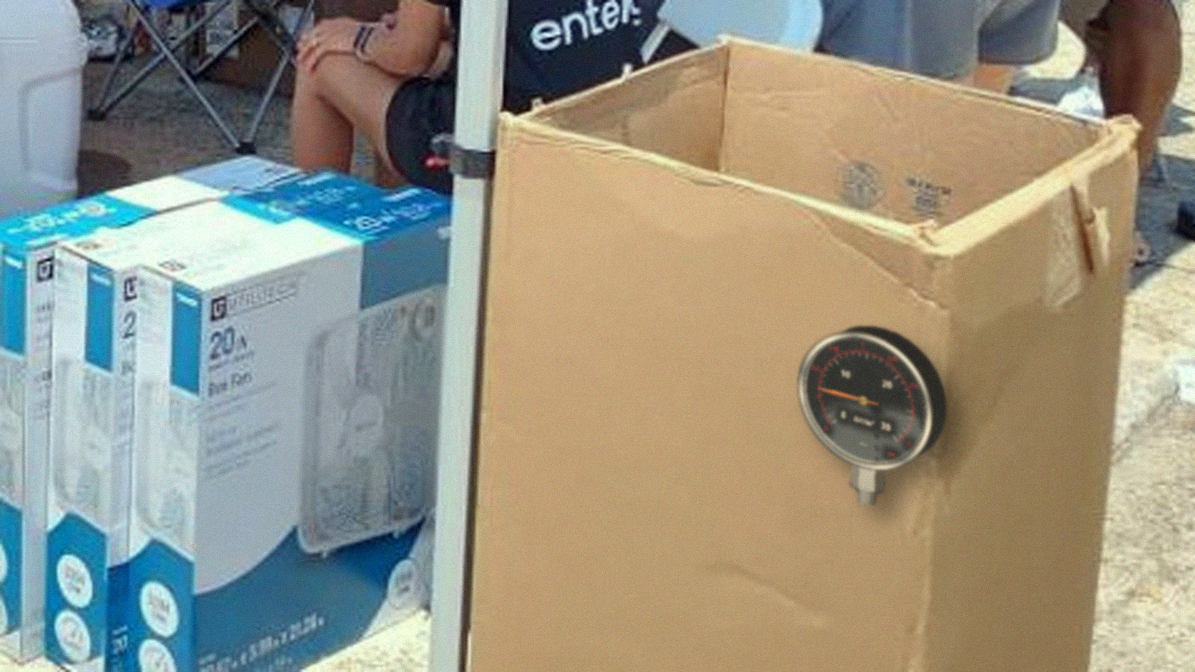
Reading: 5 psi
